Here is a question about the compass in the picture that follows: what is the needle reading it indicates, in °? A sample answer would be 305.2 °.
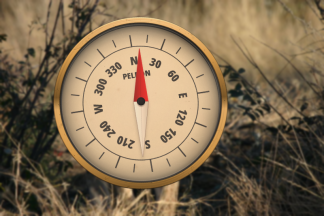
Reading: 7.5 °
